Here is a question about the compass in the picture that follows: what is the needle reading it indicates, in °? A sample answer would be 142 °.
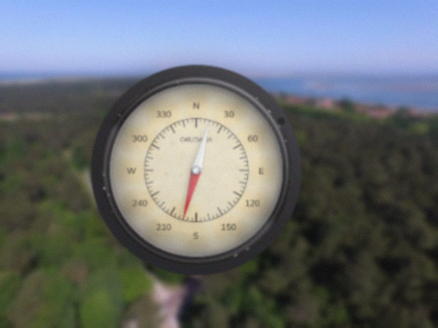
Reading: 195 °
